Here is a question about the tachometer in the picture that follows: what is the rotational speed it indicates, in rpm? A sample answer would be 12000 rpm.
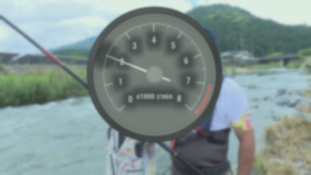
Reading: 2000 rpm
